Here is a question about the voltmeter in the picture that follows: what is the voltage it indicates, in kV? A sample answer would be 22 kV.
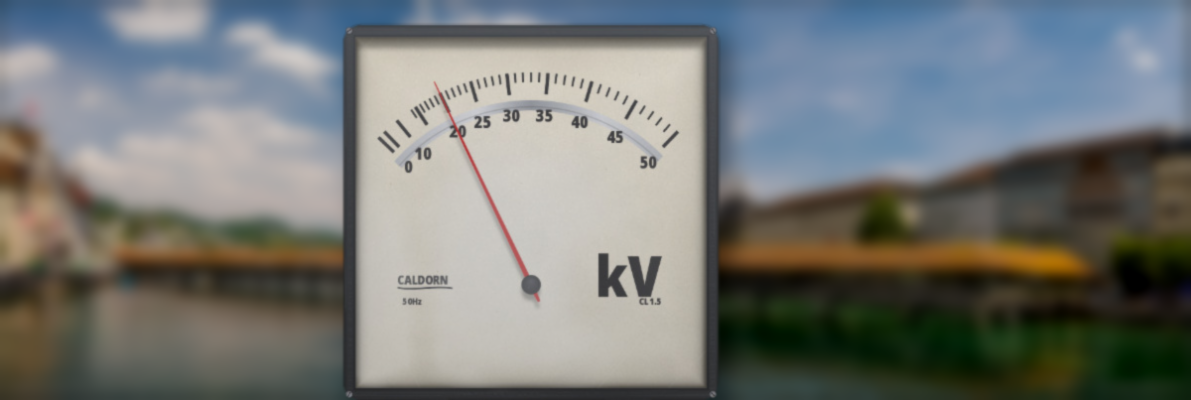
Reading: 20 kV
